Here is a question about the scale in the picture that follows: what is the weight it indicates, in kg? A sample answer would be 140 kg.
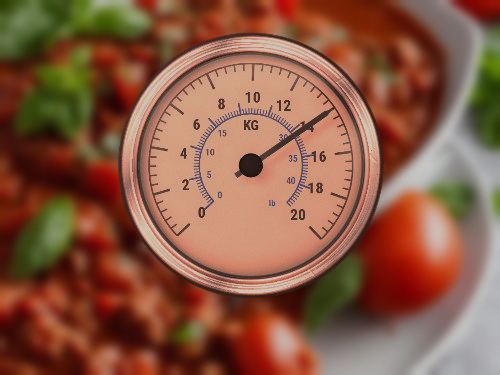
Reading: 14 kg
